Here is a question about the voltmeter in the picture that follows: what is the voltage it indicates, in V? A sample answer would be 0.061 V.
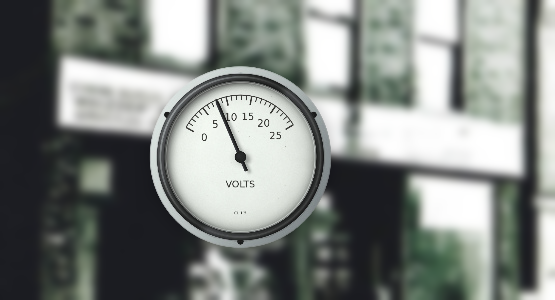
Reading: 8 V
